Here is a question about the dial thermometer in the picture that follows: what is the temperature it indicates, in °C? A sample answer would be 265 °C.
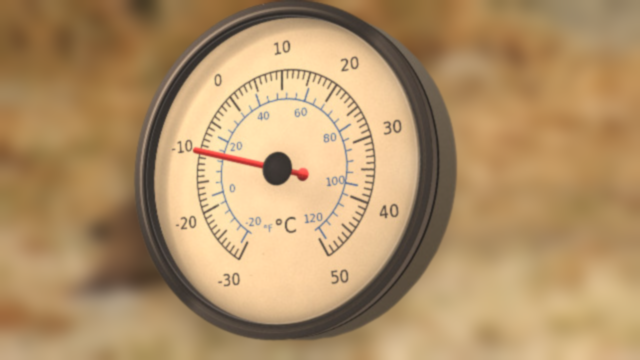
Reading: -10 °C
